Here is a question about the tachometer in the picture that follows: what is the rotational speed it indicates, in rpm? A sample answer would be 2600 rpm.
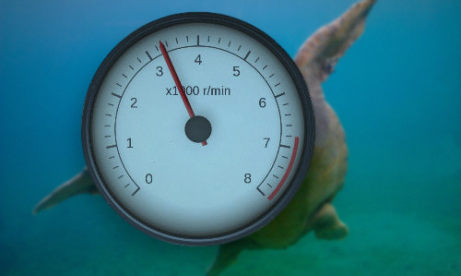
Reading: 3300 rpm
